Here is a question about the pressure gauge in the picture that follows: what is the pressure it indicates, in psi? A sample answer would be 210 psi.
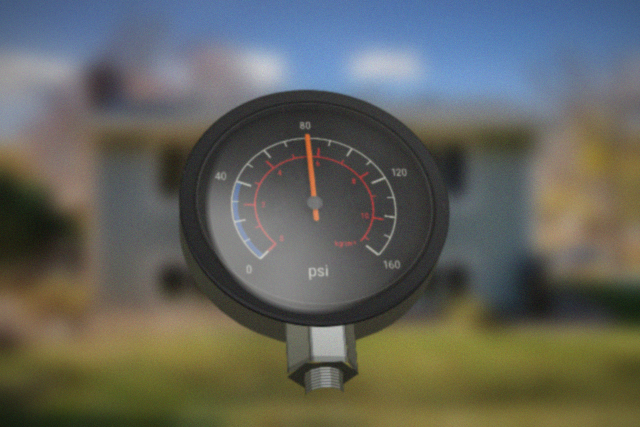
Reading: 80 psi
